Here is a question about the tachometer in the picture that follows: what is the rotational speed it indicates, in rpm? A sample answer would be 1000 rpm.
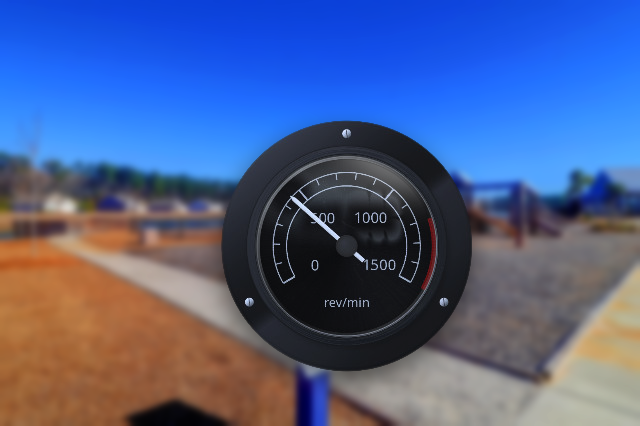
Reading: 450 rpm
